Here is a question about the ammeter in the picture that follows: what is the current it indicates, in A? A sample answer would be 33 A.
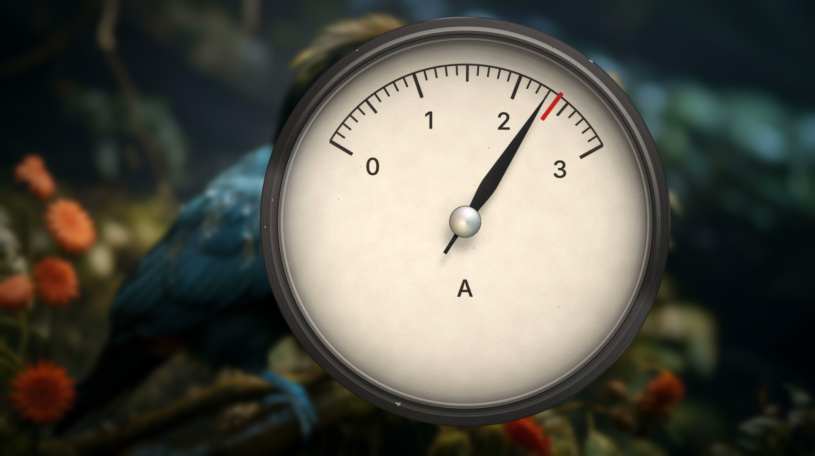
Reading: 2.3 A
